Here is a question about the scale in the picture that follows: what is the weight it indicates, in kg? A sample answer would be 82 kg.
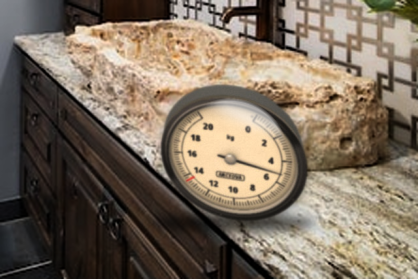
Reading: 5 kg
